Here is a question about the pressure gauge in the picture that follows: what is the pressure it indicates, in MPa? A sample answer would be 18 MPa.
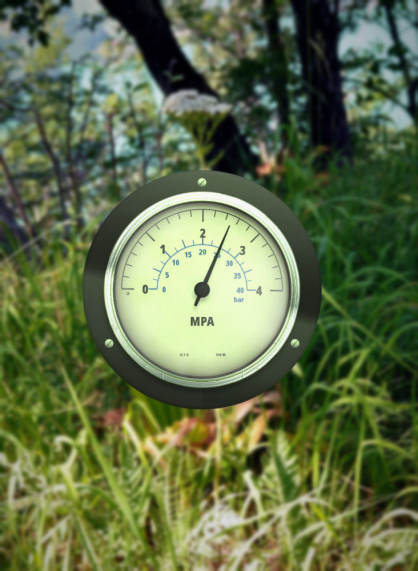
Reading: 2.5 MPa
